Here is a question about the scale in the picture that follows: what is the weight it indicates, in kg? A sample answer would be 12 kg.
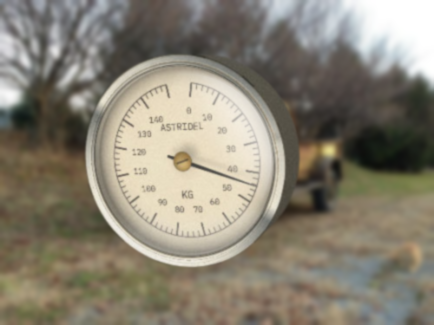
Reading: 44 kg
